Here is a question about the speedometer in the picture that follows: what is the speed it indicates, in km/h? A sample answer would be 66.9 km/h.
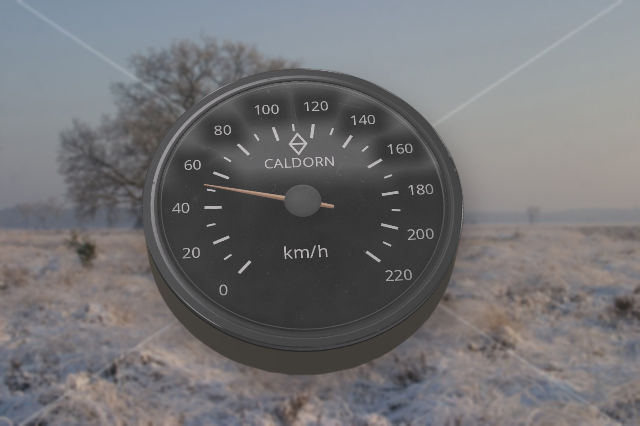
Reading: 50 km/h
